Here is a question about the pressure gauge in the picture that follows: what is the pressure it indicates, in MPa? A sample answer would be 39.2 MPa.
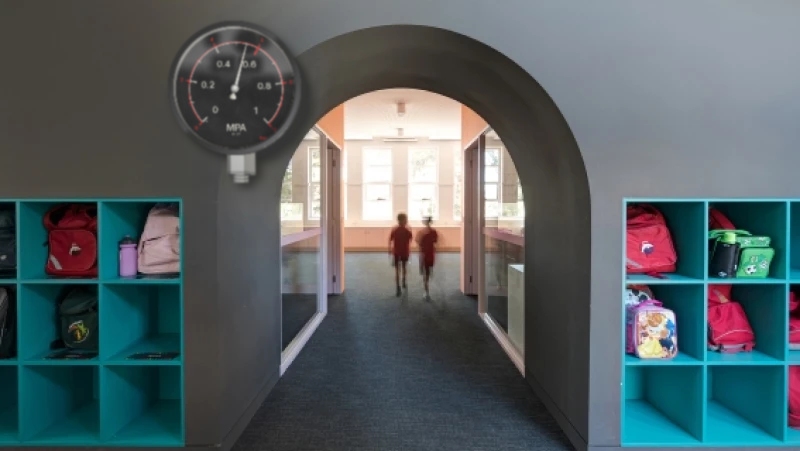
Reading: 0.55 MPa
